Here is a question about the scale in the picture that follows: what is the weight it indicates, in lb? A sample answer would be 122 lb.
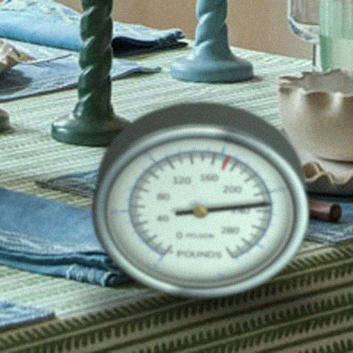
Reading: 230 lb
